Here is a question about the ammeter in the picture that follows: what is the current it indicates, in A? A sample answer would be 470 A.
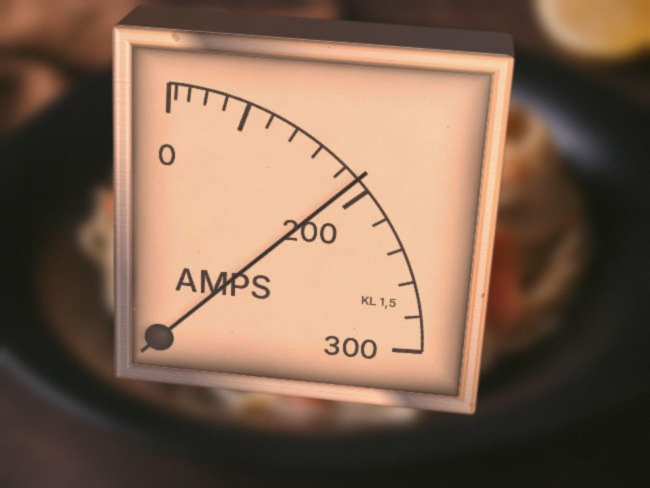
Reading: 190 A
